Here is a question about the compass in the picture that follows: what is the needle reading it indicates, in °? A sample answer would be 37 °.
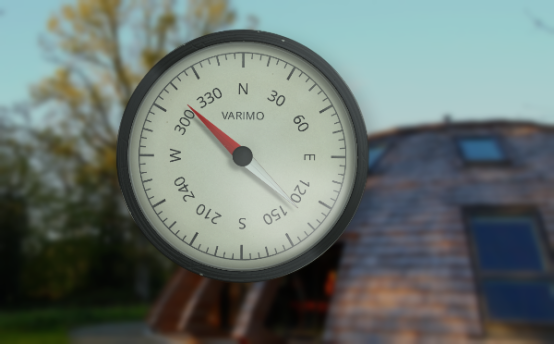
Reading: 312.5 °
